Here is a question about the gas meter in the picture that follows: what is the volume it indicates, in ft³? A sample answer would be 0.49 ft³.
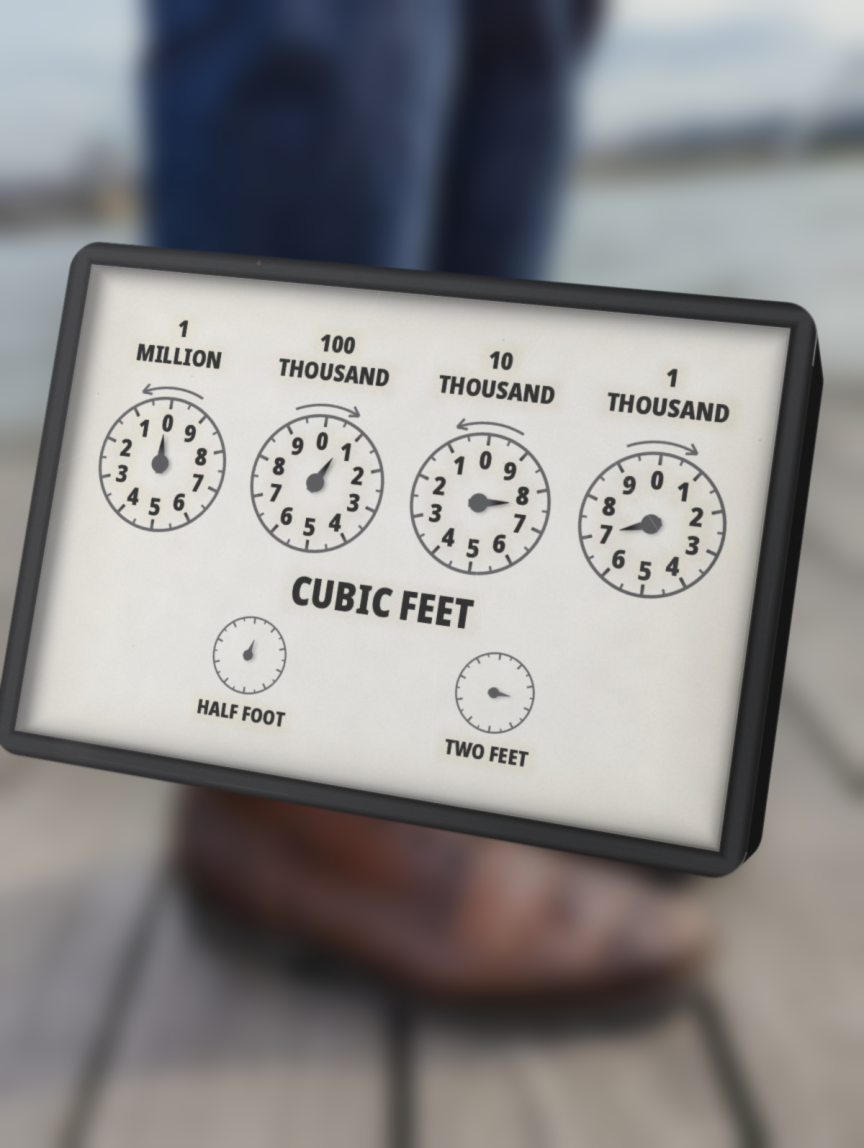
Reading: 7700 ft³
